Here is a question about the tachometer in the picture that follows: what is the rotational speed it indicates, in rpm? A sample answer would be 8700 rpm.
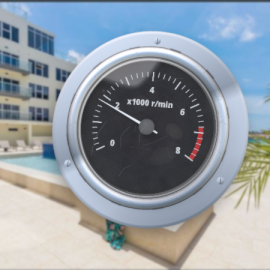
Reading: 1800 rpm
